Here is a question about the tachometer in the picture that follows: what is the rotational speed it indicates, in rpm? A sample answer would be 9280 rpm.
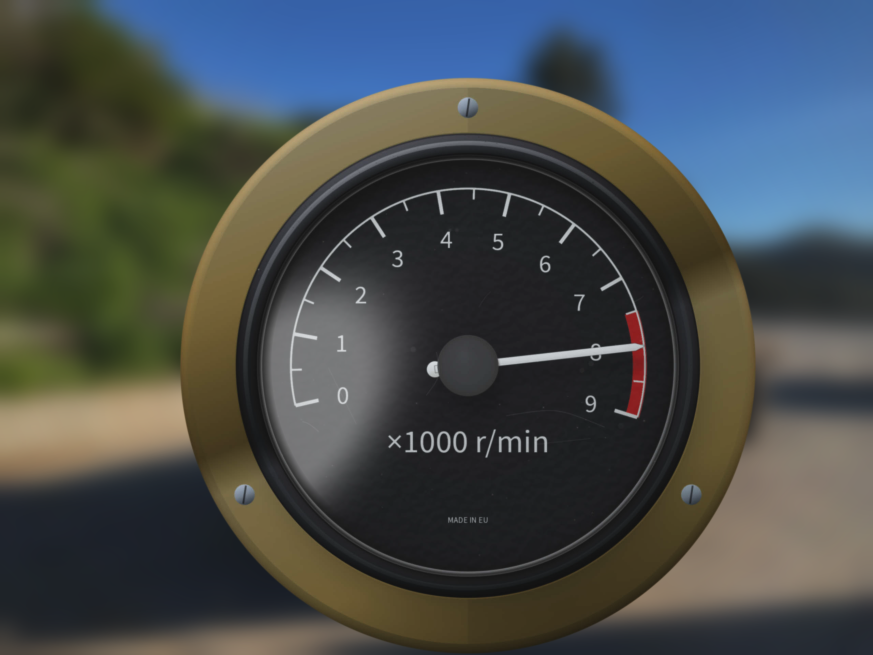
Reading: 8000 rpm
